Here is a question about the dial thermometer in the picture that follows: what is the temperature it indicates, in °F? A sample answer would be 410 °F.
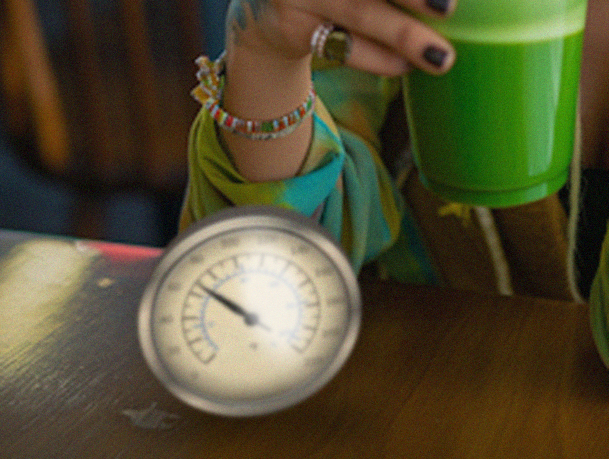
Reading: 70 °F
